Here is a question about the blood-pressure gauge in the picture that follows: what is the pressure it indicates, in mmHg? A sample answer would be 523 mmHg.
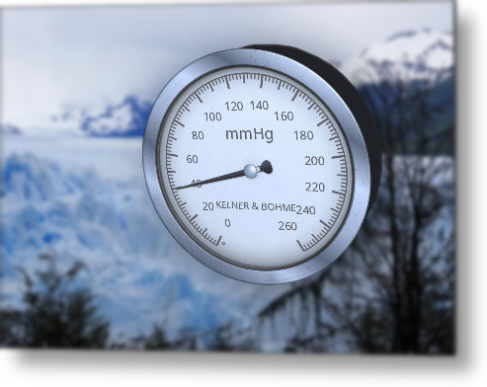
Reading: 40 mmHg
